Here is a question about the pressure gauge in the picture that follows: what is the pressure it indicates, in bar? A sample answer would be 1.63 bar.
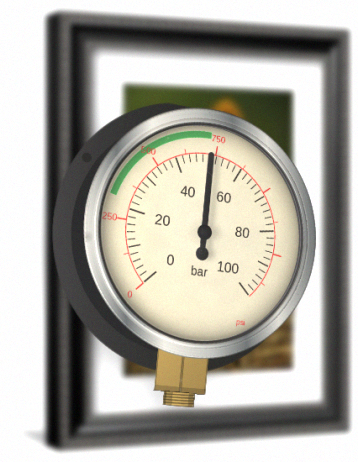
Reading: 50 bar
